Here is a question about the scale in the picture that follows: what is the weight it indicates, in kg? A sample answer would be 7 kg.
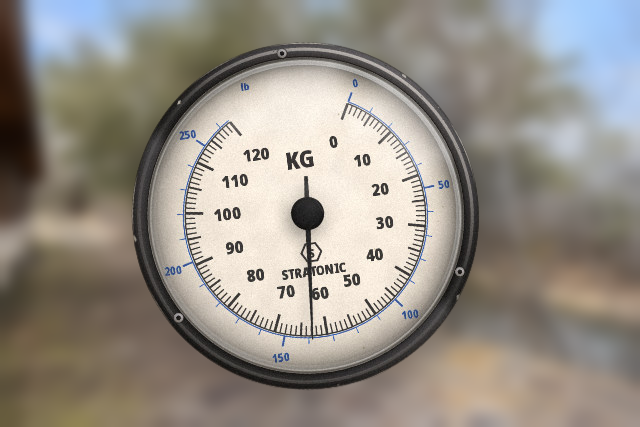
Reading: 63 kg
